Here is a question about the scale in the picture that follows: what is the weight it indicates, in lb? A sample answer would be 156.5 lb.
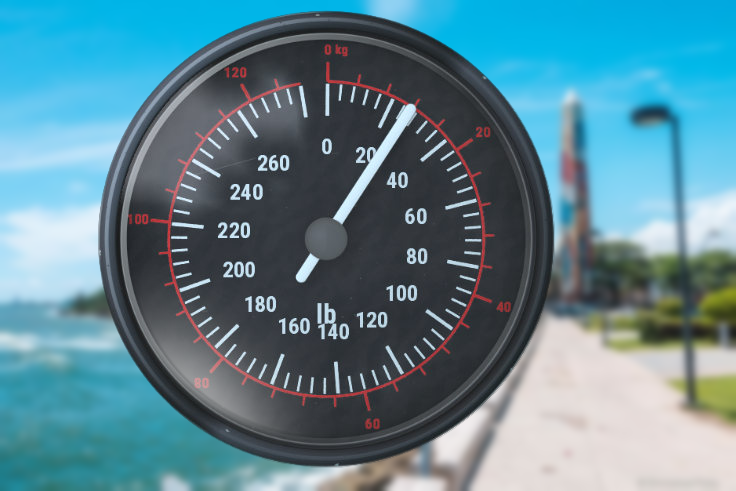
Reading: 26 lb
